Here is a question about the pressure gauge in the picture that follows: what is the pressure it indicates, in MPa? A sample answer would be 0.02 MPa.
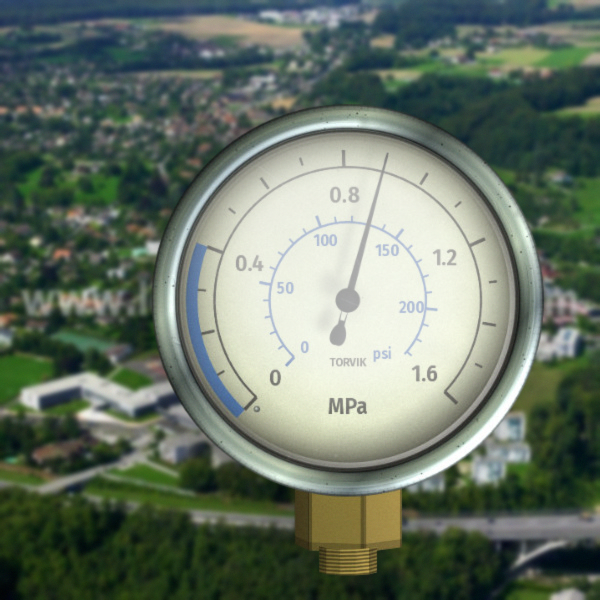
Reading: 0.9 MPa
